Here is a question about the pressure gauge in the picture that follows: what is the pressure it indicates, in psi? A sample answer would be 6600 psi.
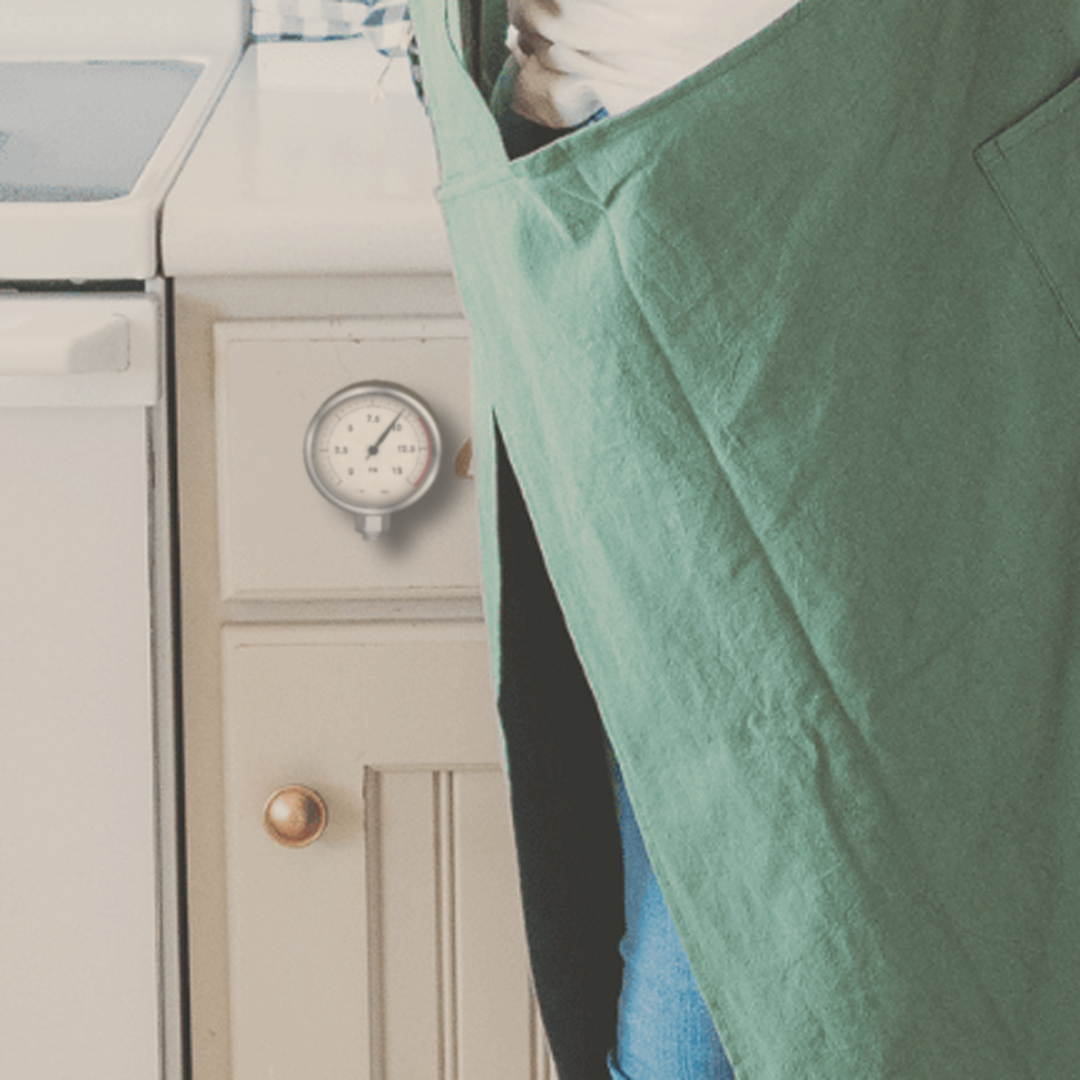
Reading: 9.5 psi
